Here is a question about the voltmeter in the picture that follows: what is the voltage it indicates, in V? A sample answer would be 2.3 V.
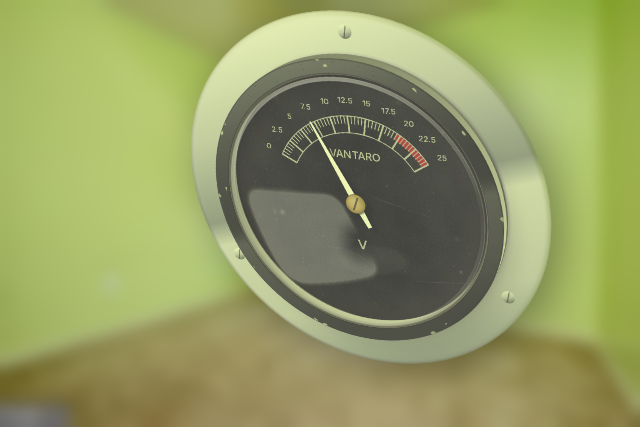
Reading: 7.5 V
